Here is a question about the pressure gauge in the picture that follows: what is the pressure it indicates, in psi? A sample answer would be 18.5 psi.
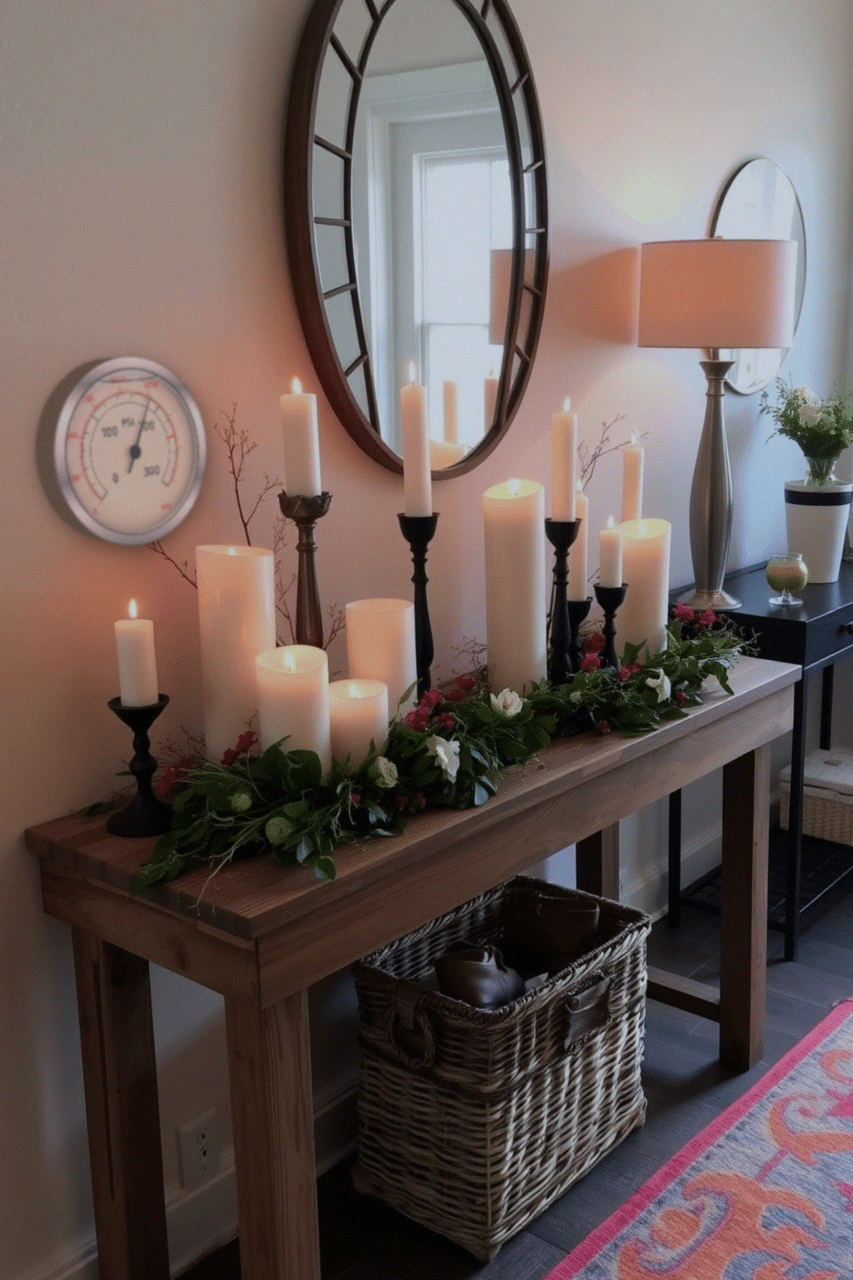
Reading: 180 psi
